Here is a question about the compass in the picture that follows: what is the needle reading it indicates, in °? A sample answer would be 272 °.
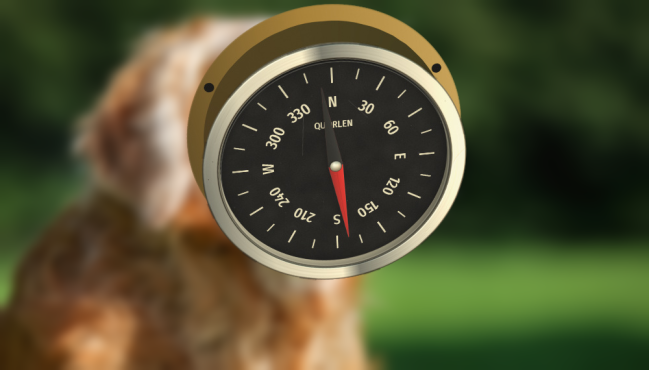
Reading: 172.5 °
